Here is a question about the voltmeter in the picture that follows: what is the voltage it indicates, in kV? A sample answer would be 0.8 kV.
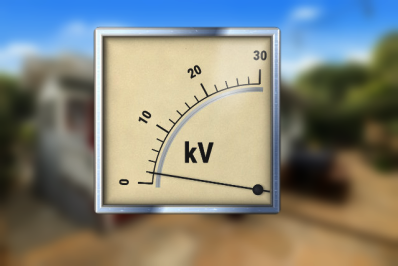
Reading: 2 kV
